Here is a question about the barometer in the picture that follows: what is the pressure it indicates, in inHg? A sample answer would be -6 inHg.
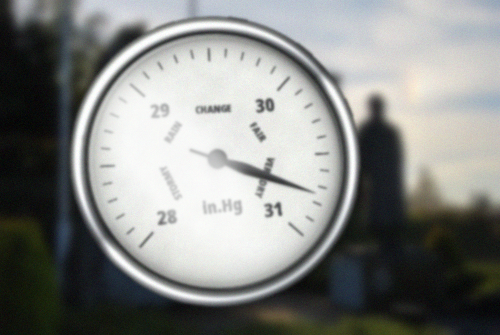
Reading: 30.75 inHg
